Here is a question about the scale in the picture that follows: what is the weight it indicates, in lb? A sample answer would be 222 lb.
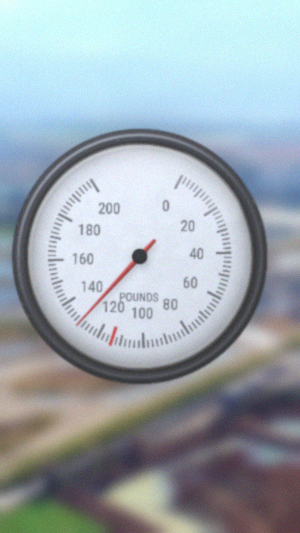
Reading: 130 lb
